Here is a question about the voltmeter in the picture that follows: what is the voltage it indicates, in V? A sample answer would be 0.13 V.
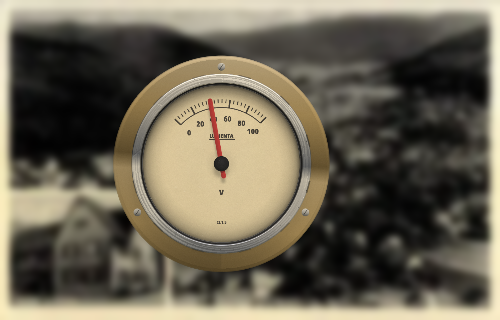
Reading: 40 V
